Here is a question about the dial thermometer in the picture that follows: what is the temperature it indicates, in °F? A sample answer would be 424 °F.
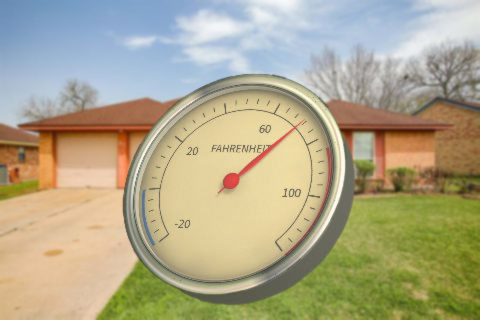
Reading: 72 °F
